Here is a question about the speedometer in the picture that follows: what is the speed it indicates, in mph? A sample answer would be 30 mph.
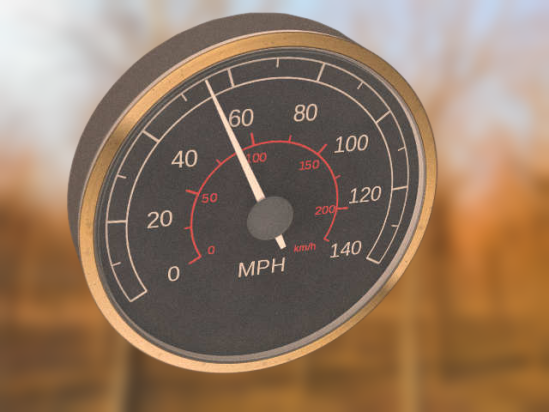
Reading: 55 mph
